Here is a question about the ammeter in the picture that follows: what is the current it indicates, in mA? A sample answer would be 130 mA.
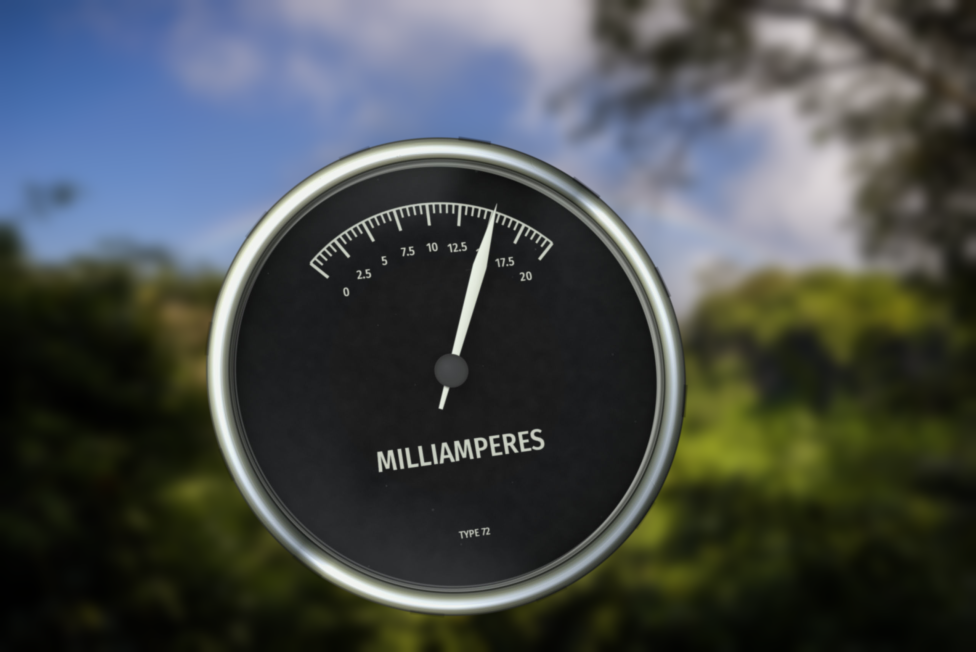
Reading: 15 mA
